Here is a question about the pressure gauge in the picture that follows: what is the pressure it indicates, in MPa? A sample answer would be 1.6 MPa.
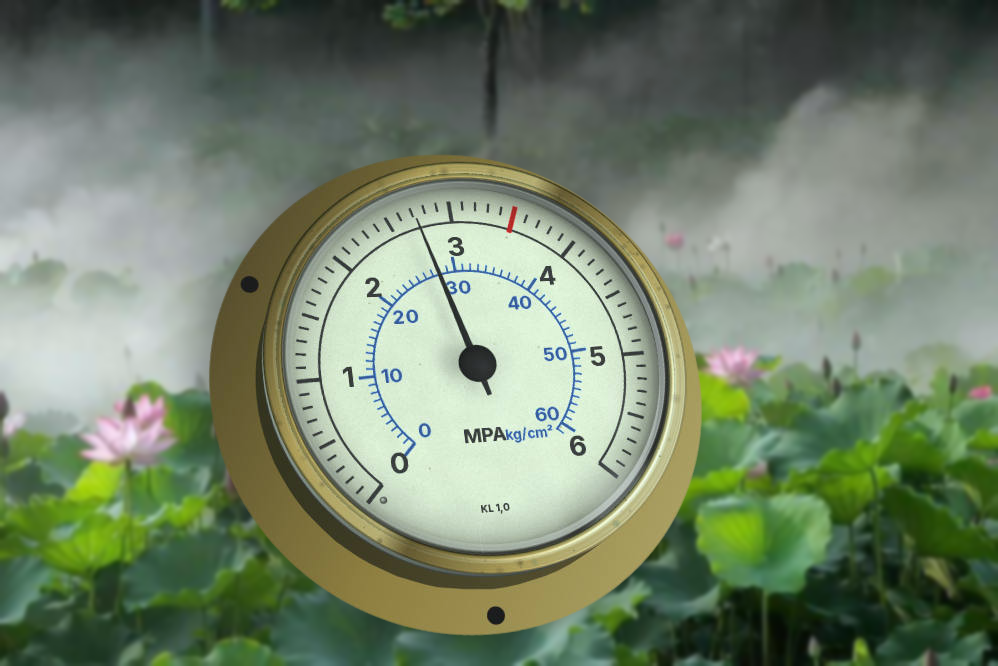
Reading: 2.7 MPa
